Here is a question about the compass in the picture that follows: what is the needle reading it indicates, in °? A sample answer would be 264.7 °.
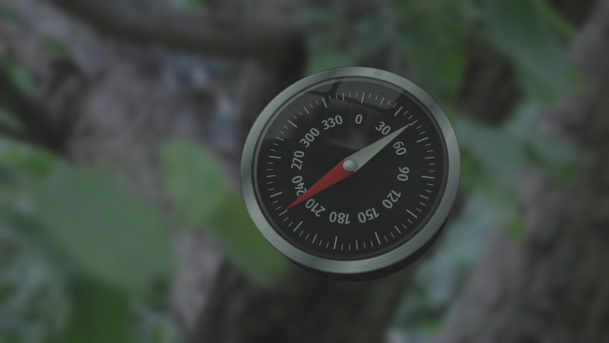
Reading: 225 °
